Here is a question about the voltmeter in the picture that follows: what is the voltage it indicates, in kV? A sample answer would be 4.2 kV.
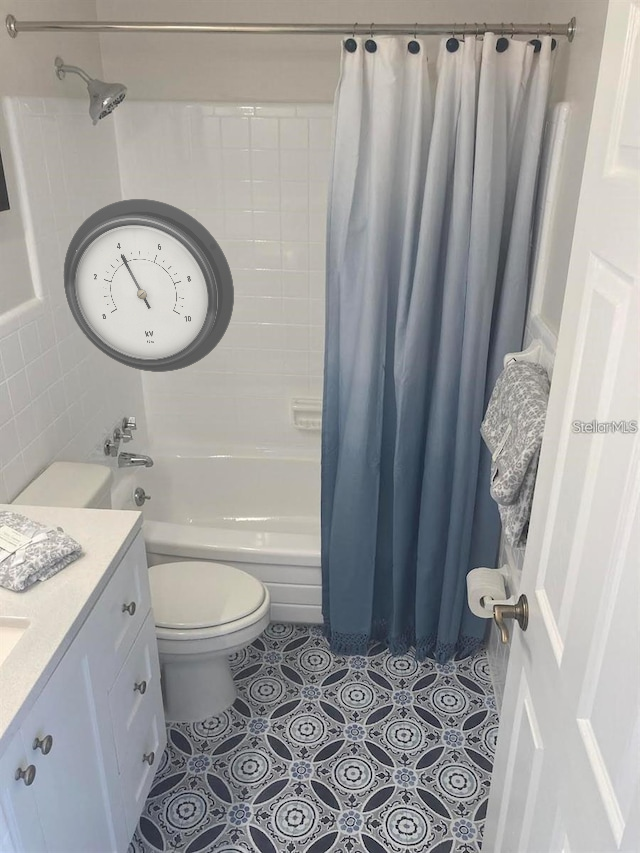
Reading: 4 kV
